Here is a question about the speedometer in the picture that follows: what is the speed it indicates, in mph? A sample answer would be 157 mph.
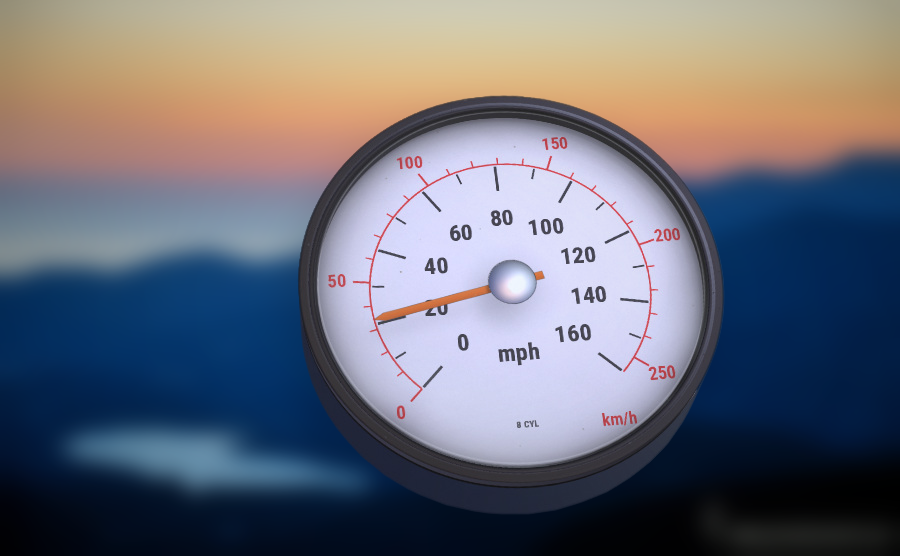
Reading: 20 mph
